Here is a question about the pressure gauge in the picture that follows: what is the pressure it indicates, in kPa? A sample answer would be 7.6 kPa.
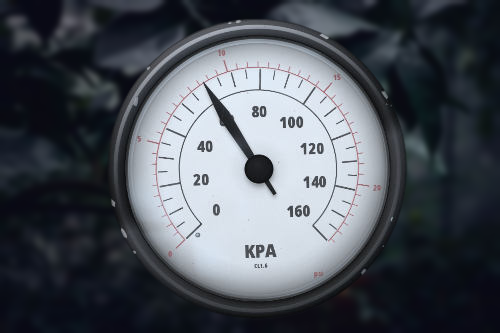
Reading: 60 kPa
